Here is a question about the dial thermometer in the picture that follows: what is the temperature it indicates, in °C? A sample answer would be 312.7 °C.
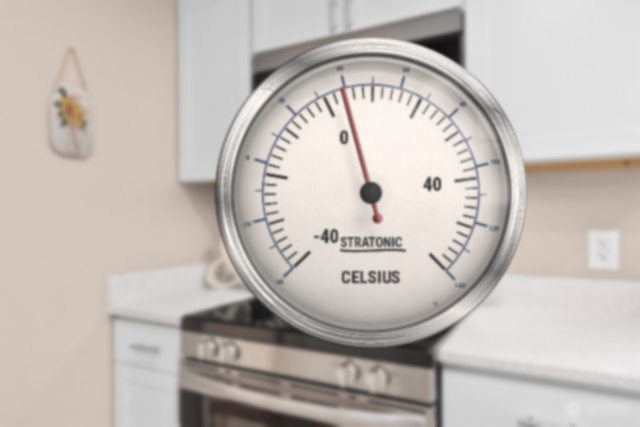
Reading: 4 °C
